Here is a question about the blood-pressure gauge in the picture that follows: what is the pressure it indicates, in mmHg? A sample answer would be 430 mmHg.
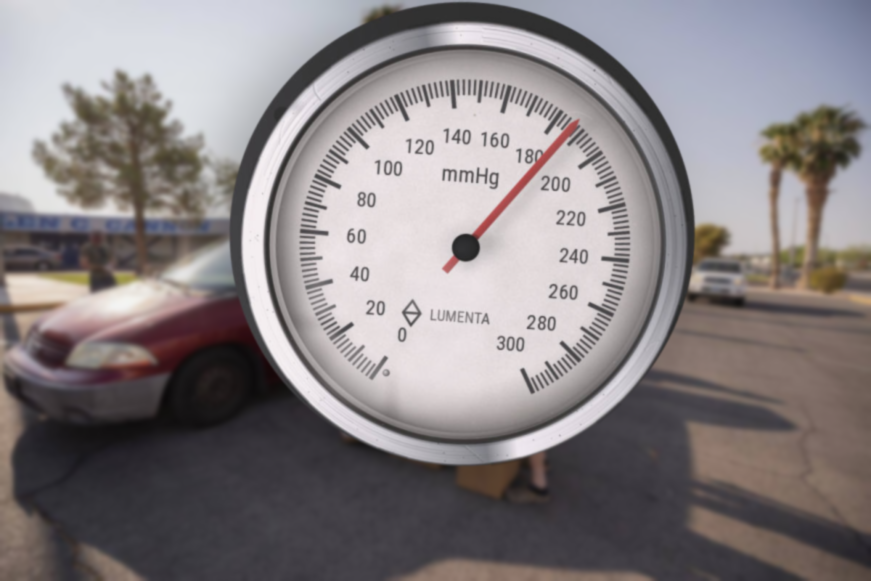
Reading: 186 mmHg
